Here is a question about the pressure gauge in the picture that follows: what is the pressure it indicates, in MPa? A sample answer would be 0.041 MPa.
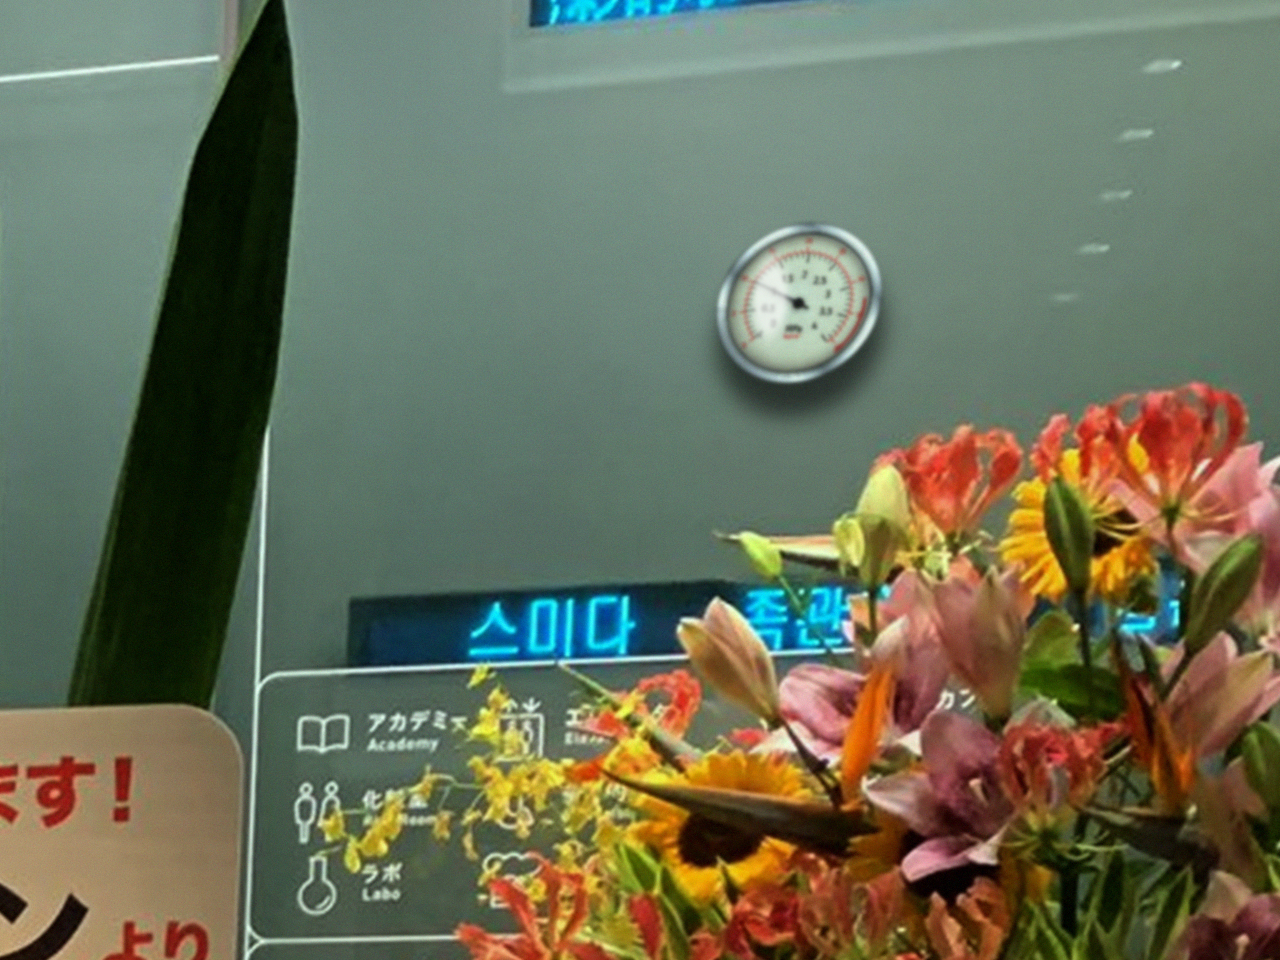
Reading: 1 MPa
